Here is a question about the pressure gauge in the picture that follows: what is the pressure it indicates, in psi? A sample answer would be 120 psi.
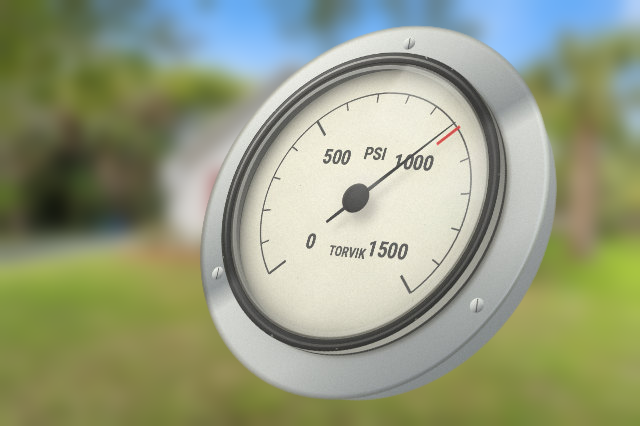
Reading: 1000 psi
